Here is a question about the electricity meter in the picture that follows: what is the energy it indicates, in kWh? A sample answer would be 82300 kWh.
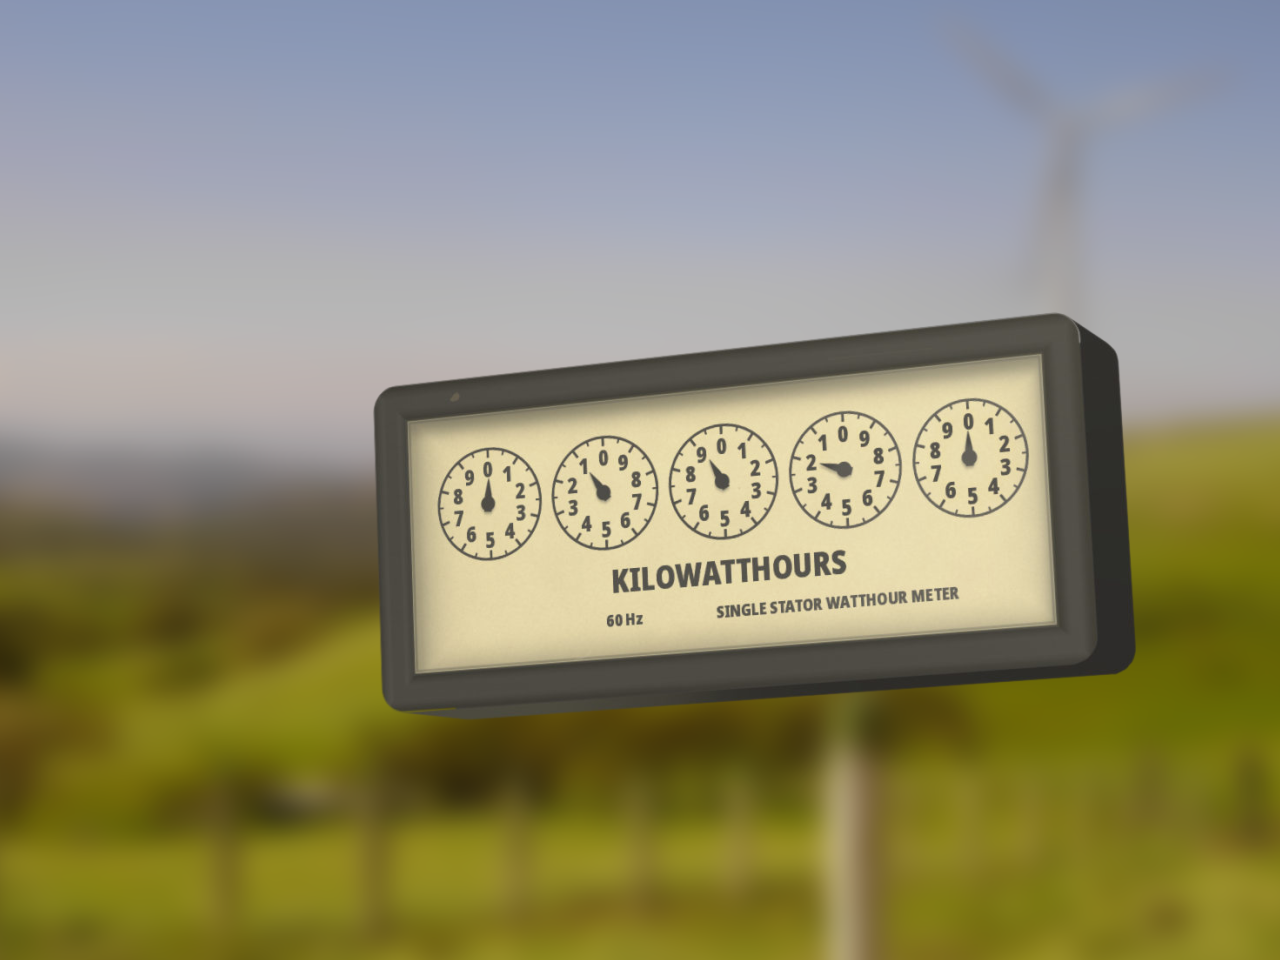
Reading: 920 kWh
